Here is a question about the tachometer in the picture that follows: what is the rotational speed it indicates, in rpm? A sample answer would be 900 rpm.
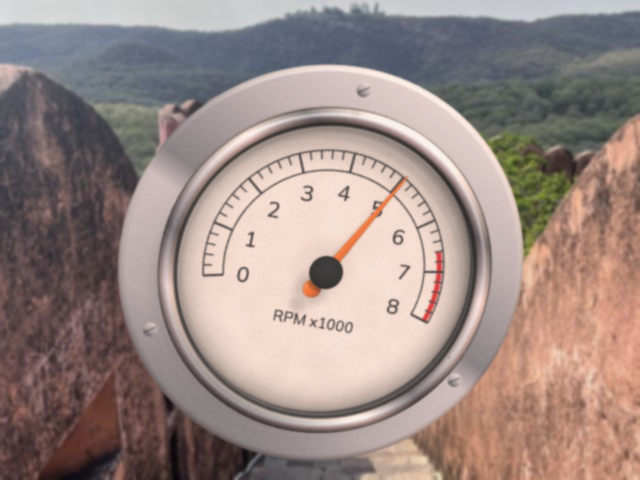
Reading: 5000 rpm
